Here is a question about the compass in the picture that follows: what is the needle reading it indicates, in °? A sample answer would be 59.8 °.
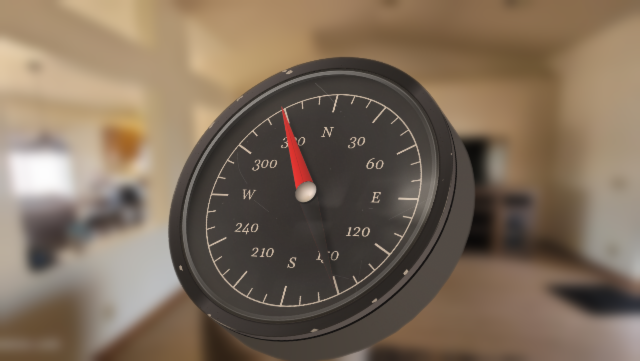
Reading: 330 °
